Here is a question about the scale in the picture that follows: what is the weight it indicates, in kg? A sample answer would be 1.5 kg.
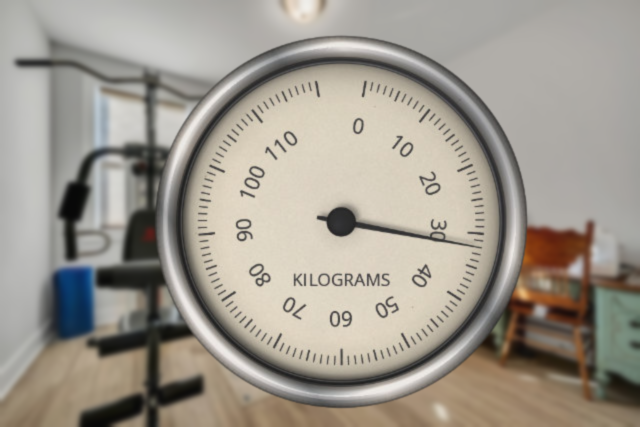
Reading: 32 kg
